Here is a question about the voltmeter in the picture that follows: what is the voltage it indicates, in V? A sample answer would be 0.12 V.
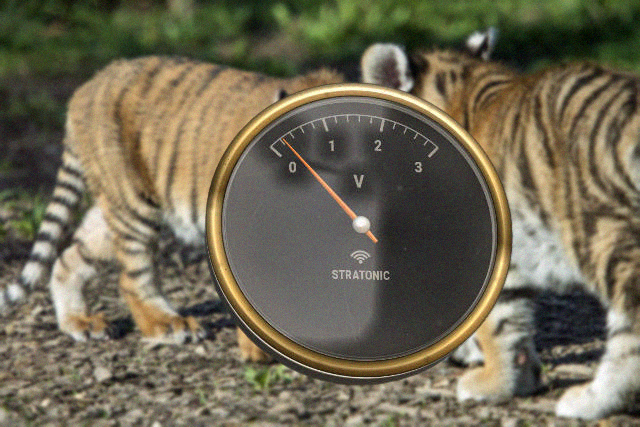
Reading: 0.2 V
